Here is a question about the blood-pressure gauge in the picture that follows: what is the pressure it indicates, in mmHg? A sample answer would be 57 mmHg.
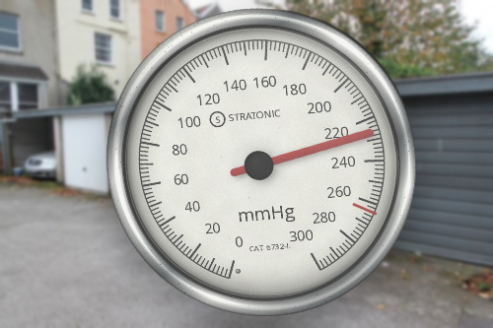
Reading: 226 mmHg
